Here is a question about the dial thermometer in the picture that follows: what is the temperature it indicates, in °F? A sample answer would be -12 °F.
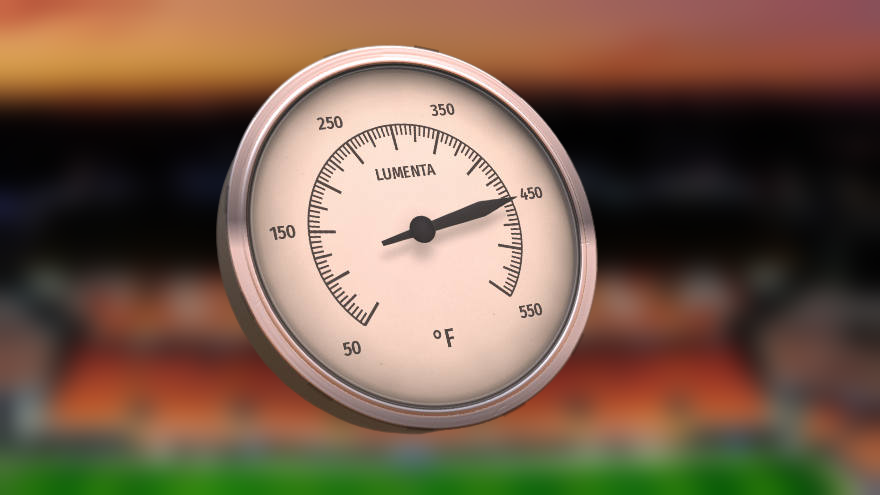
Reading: 450 °F
